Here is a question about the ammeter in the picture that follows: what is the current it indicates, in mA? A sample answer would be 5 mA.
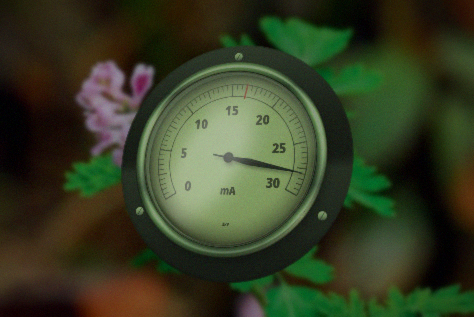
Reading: 28 mA
